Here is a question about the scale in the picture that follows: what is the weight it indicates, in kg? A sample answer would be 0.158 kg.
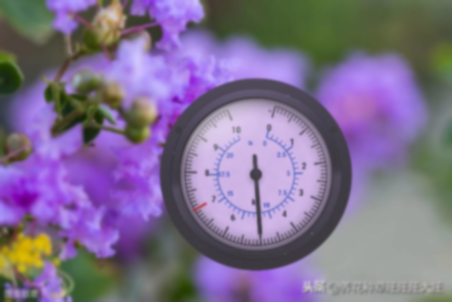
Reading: 5 kg
